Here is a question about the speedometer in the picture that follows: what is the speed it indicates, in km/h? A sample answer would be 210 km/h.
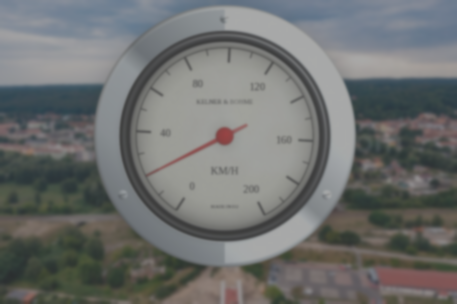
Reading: 20 km/h
